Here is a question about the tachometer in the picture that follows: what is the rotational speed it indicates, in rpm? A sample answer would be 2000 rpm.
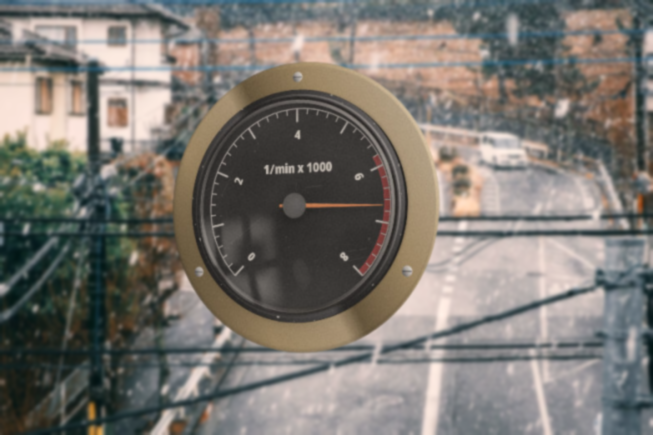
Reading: 6700 rpm
